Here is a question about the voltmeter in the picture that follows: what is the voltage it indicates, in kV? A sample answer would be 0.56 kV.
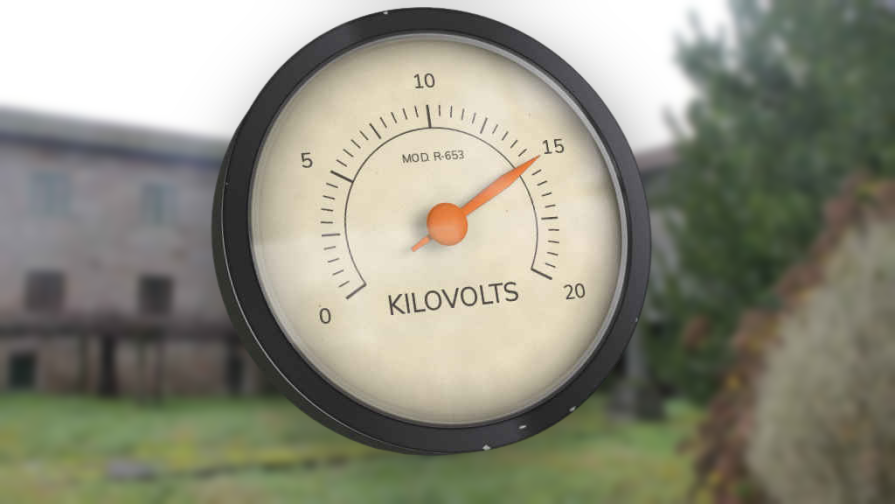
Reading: 15 kV
